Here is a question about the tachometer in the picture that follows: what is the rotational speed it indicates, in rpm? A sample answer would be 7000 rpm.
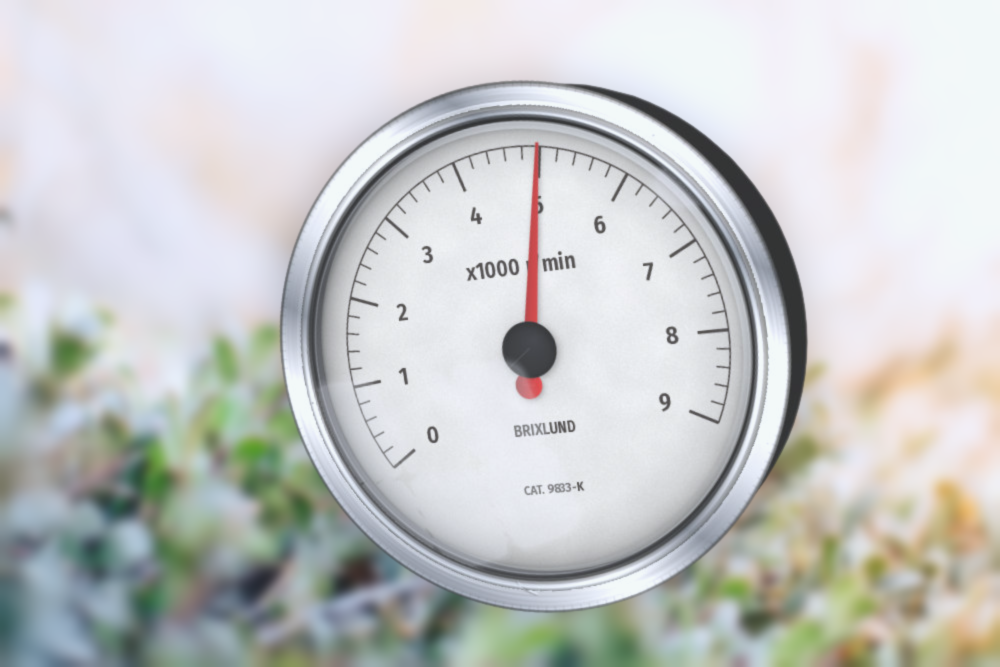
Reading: 5000 rpm
